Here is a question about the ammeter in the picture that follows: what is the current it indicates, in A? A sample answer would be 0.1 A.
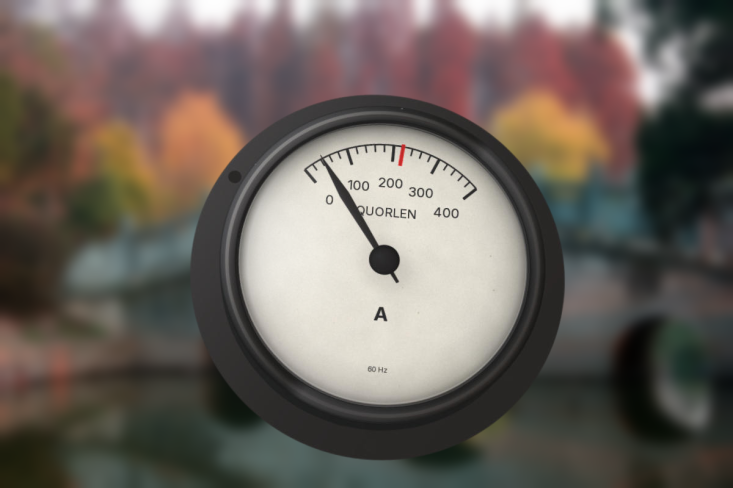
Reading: 40 A
